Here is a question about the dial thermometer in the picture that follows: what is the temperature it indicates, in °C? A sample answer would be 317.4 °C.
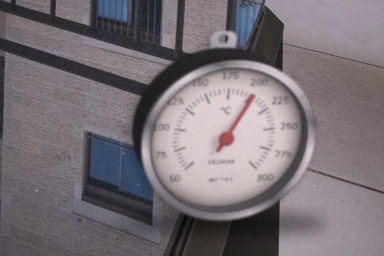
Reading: 200 °C
